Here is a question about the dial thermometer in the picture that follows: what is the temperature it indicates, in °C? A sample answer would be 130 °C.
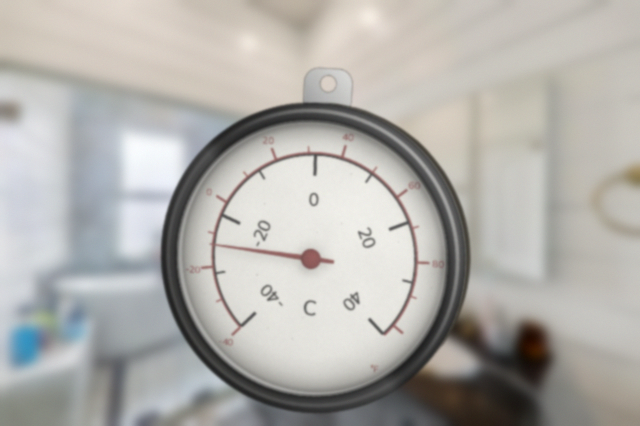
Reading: -25 °C
